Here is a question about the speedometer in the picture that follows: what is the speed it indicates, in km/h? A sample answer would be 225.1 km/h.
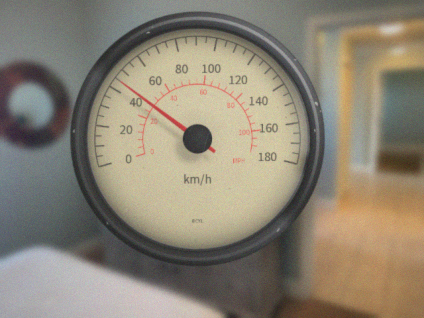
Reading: 45 km/h
